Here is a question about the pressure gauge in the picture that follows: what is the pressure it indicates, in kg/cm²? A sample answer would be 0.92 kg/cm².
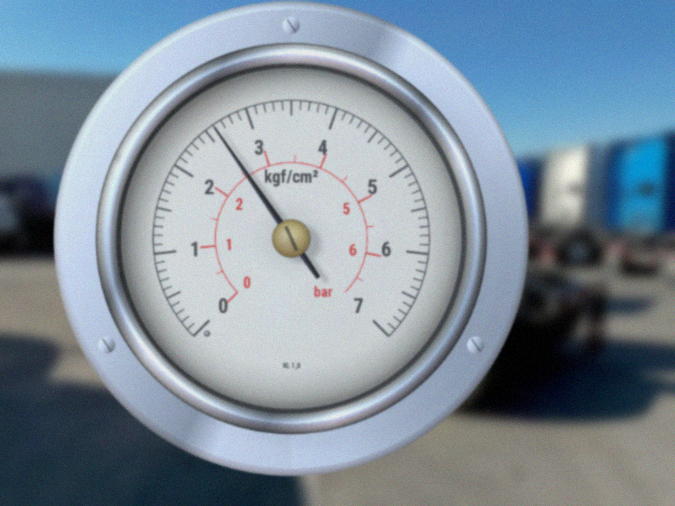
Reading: 2.6 kg/cm²
